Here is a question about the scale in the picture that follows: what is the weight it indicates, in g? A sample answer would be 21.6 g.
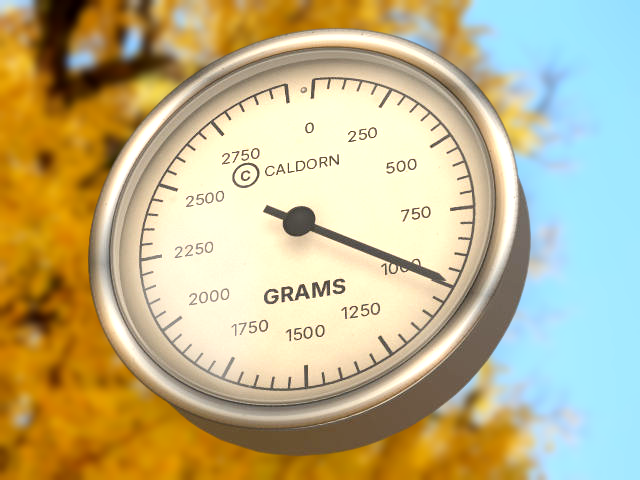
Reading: 1000 g
